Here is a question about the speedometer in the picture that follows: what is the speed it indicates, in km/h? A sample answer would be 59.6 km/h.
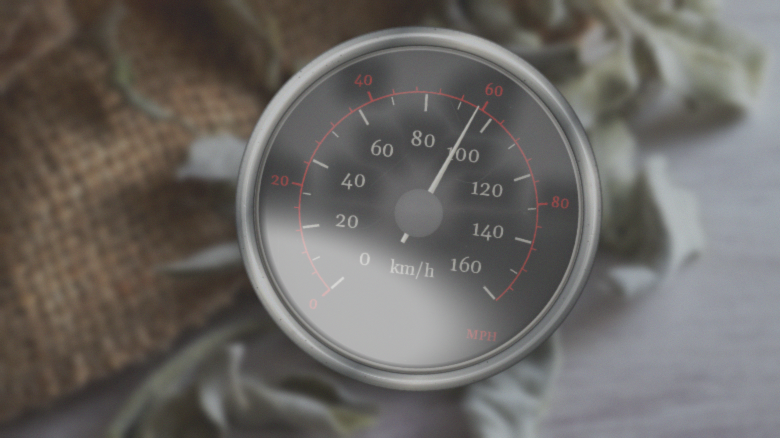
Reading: 95 km/h
